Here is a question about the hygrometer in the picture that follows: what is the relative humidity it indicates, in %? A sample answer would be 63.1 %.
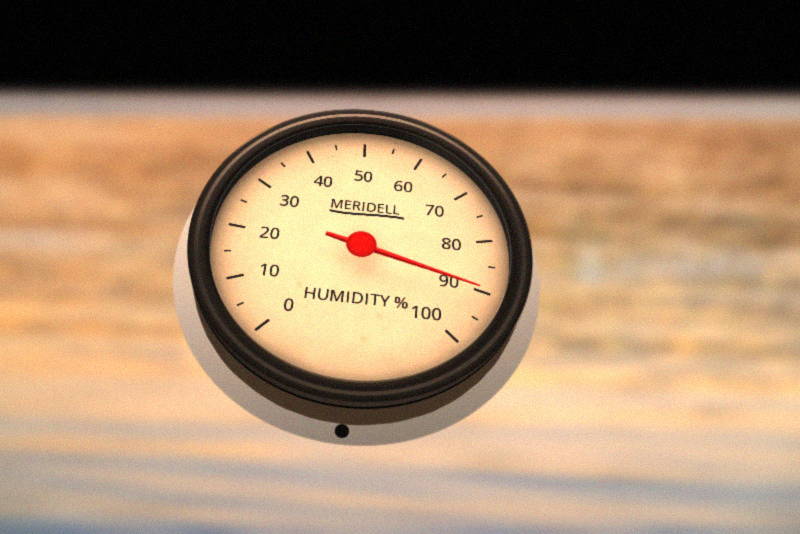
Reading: 90 %
